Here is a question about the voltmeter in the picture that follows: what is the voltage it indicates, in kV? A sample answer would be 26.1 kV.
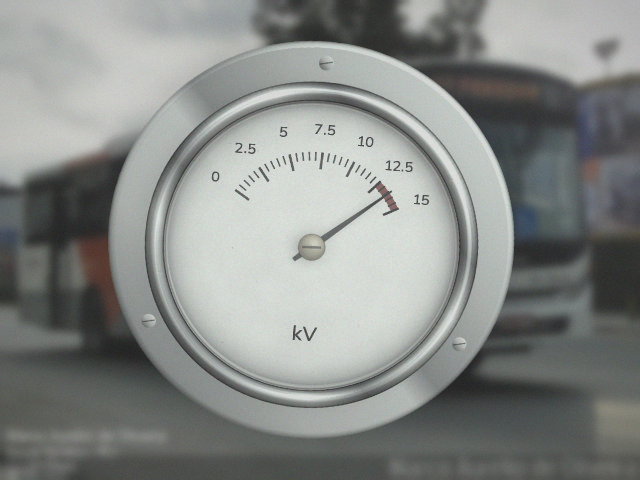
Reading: 13.5 kV
